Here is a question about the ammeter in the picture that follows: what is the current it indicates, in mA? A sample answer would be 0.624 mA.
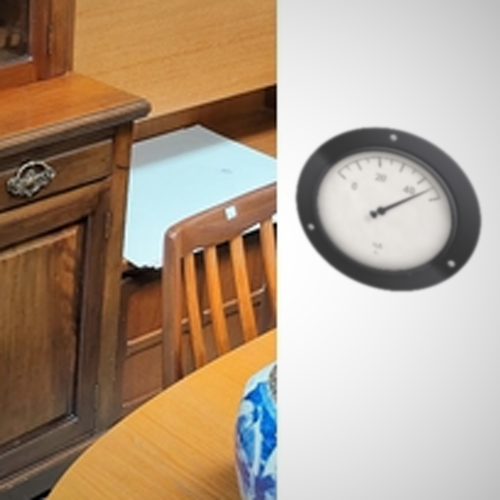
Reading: 45 mA
